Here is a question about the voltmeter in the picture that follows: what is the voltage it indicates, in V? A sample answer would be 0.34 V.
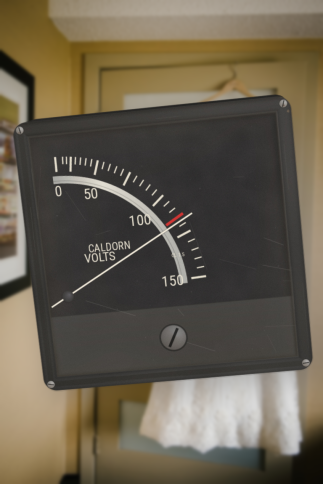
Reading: 117.5 V
